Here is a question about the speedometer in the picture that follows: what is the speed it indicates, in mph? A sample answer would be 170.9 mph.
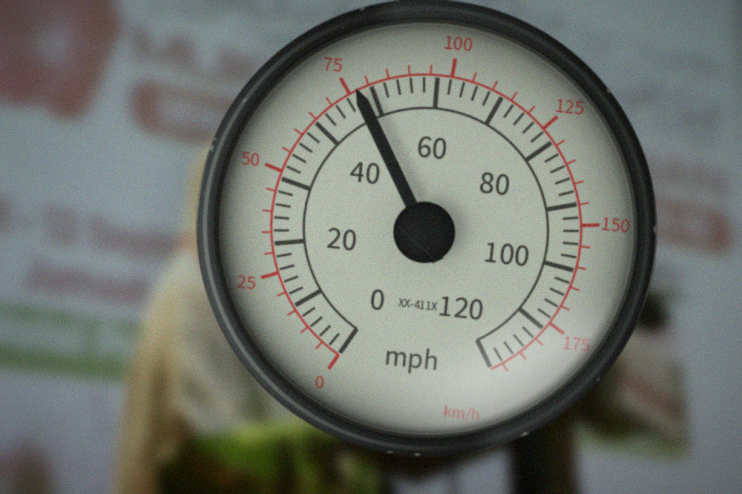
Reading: 48 mph
